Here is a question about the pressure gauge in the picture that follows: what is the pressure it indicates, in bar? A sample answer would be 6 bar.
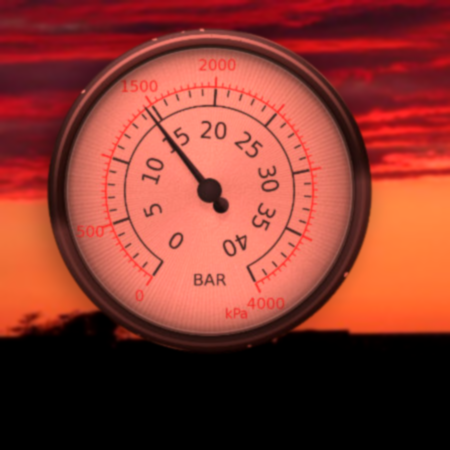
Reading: 14.5 bar
